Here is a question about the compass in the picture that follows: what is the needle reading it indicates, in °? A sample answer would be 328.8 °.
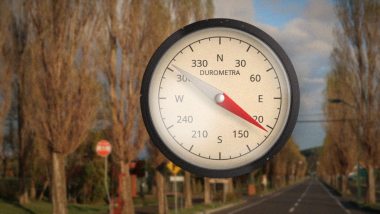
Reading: 125 °
